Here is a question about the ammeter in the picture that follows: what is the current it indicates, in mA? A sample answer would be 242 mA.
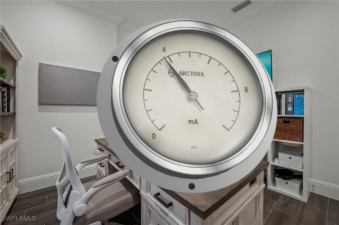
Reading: 3.75 mA
